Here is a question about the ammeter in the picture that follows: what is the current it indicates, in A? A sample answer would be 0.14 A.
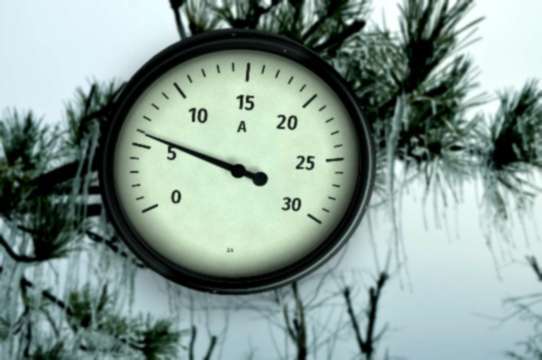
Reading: 6 A
